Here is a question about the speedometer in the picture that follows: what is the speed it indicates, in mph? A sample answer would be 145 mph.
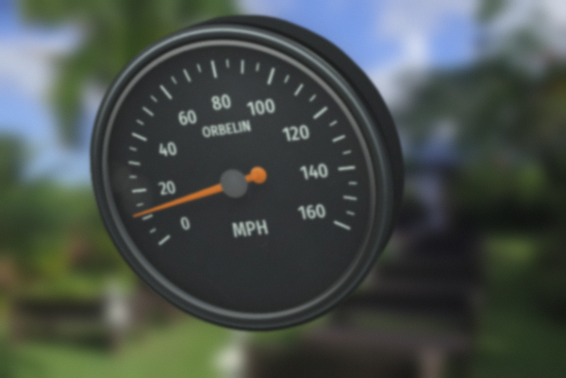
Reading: 12.5 mph
